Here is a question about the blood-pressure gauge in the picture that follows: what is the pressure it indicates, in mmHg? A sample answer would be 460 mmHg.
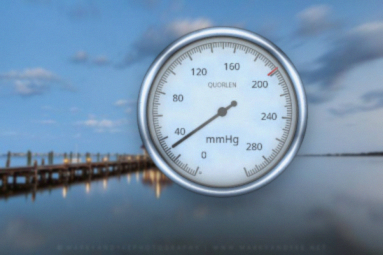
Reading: 30 mmHg
